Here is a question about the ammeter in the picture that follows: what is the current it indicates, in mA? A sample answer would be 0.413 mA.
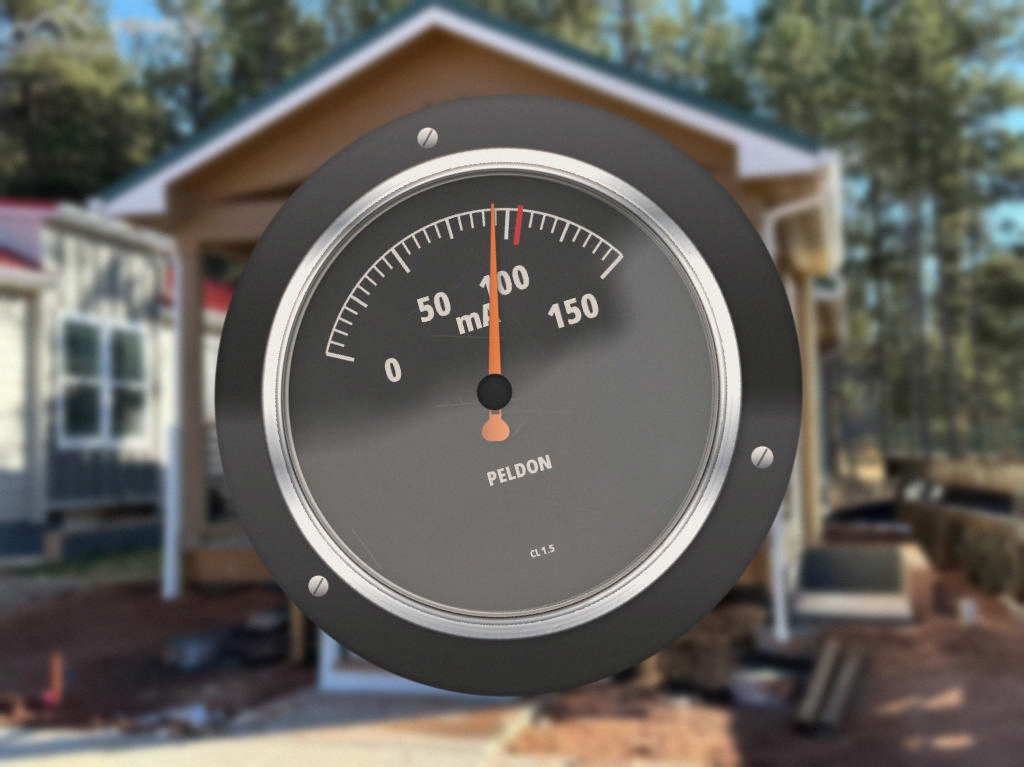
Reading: 95 mA
